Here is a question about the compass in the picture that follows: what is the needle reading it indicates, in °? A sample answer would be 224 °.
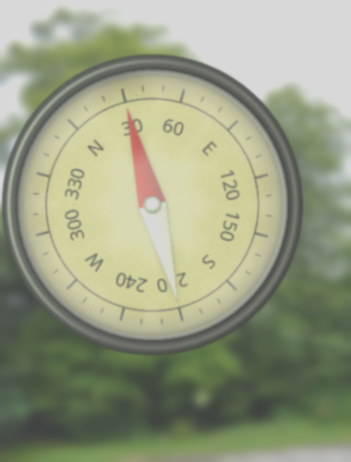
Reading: 30 °
